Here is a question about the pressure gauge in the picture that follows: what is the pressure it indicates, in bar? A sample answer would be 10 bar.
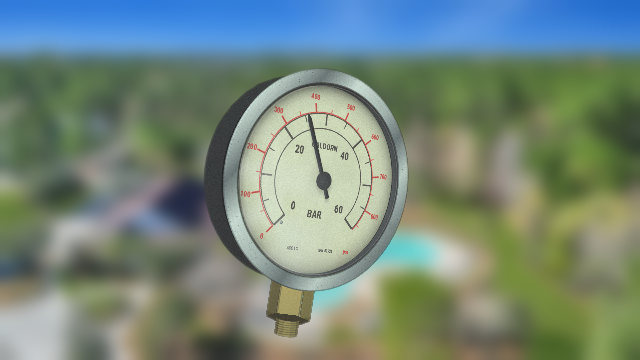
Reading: 25 bar
